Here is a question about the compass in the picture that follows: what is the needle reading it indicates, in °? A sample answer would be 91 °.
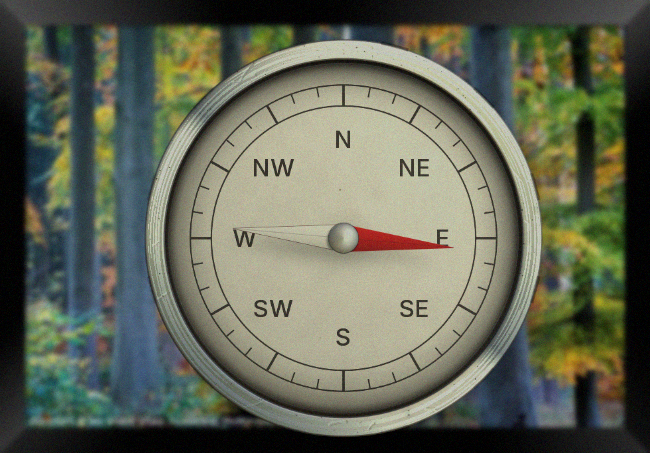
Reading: 95 °
